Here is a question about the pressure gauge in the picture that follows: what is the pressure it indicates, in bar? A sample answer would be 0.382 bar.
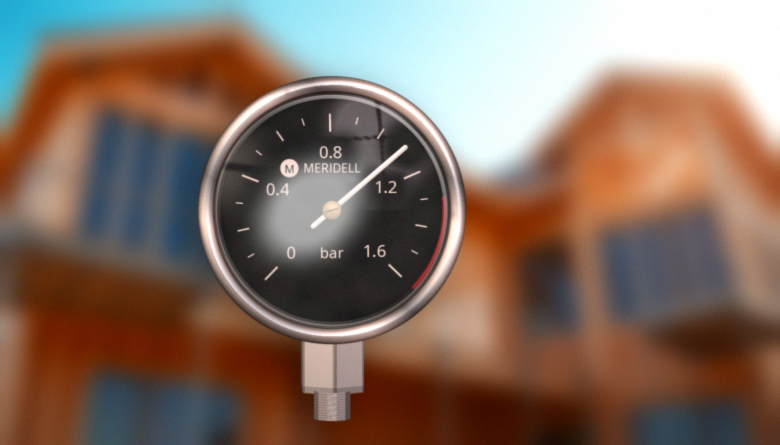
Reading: 1.1 bar
